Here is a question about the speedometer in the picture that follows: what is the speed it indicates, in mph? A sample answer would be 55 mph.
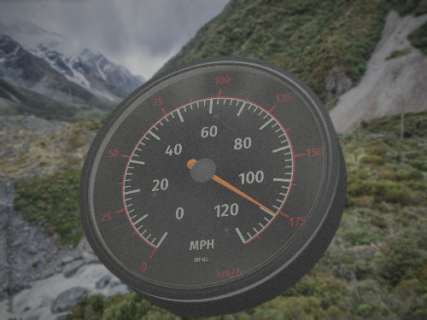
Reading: 110 mph
